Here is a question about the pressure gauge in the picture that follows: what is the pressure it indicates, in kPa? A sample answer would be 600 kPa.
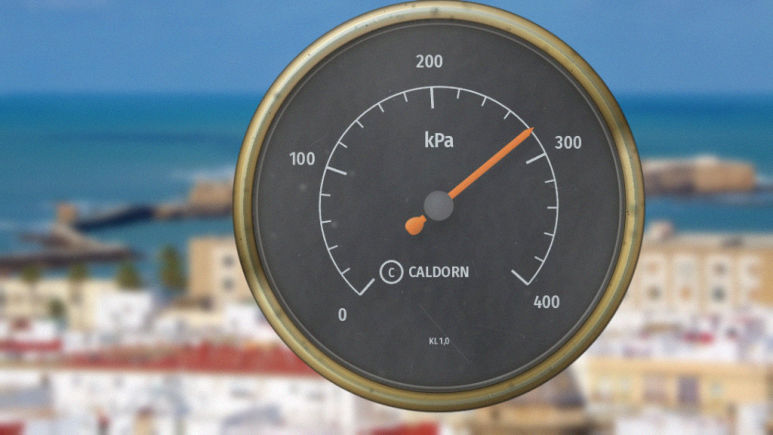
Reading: 280 kPa
